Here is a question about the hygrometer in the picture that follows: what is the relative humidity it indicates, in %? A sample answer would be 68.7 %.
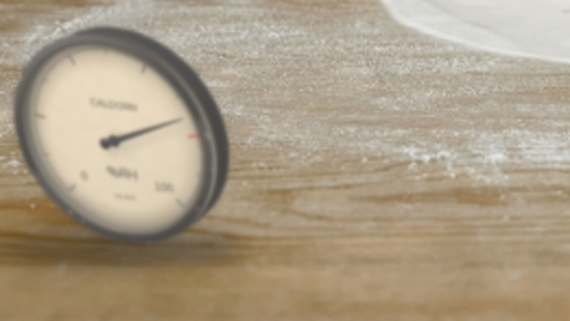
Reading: 75 %
